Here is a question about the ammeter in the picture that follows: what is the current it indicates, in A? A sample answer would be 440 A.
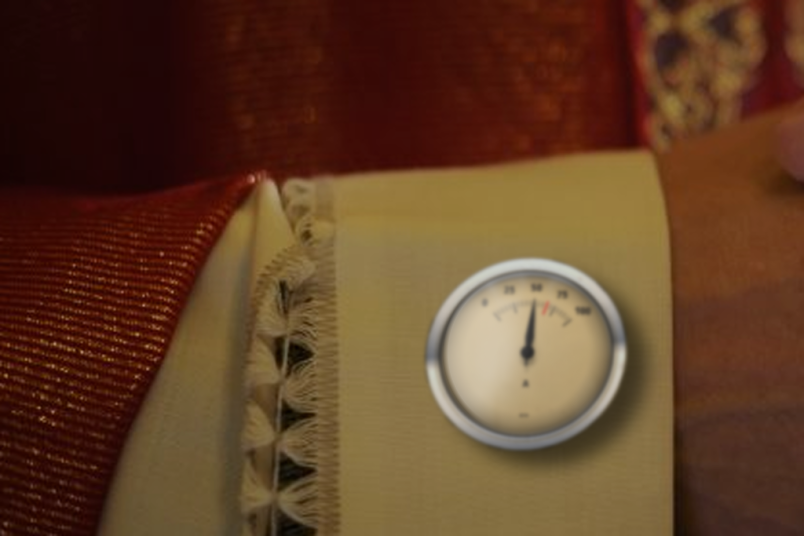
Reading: 50 A
